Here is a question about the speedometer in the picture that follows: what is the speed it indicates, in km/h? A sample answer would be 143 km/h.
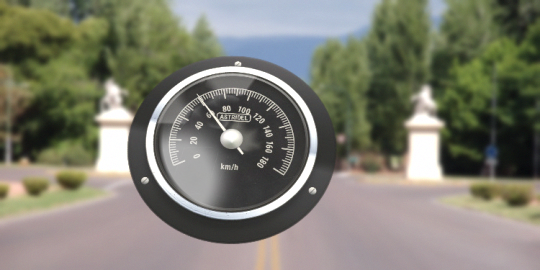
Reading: 60 km/h
